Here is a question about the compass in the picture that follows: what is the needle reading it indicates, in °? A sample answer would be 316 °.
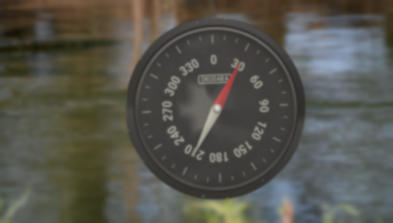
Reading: 30 °
